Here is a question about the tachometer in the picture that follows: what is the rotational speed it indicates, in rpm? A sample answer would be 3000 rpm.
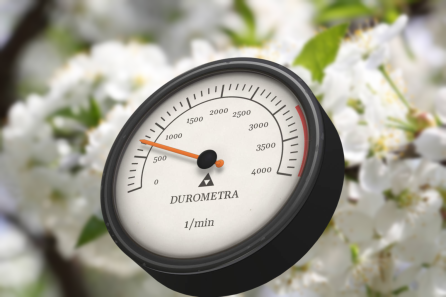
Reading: 700 rpm
